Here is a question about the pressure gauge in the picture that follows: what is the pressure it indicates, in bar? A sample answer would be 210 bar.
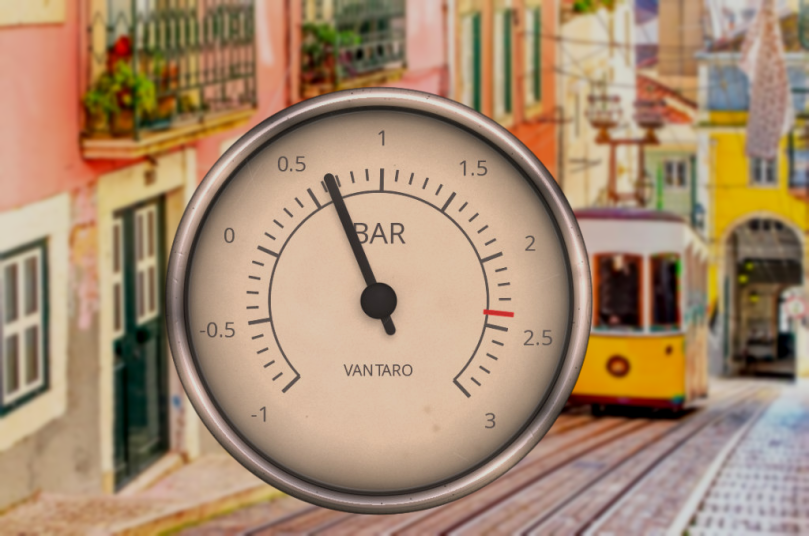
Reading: 0.65 bar
